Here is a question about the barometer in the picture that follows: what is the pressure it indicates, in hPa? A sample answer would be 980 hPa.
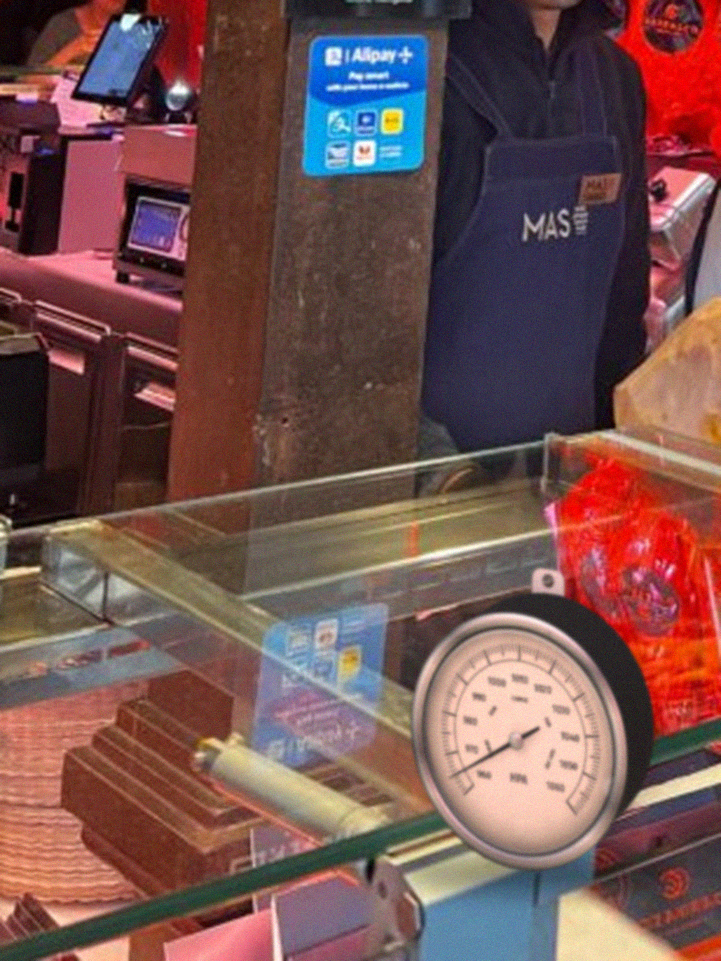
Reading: 965 hPa
